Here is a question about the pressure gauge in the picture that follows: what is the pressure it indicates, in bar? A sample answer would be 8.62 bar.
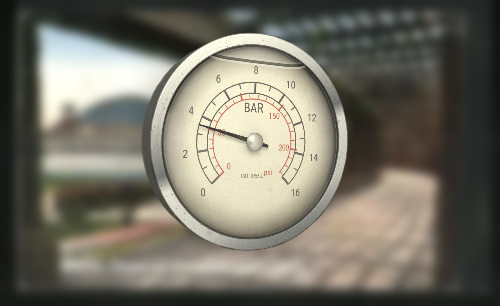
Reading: 3.5 bar
